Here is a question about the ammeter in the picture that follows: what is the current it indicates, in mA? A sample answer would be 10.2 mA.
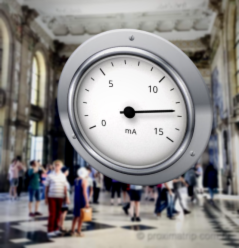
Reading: 12.5 mA
